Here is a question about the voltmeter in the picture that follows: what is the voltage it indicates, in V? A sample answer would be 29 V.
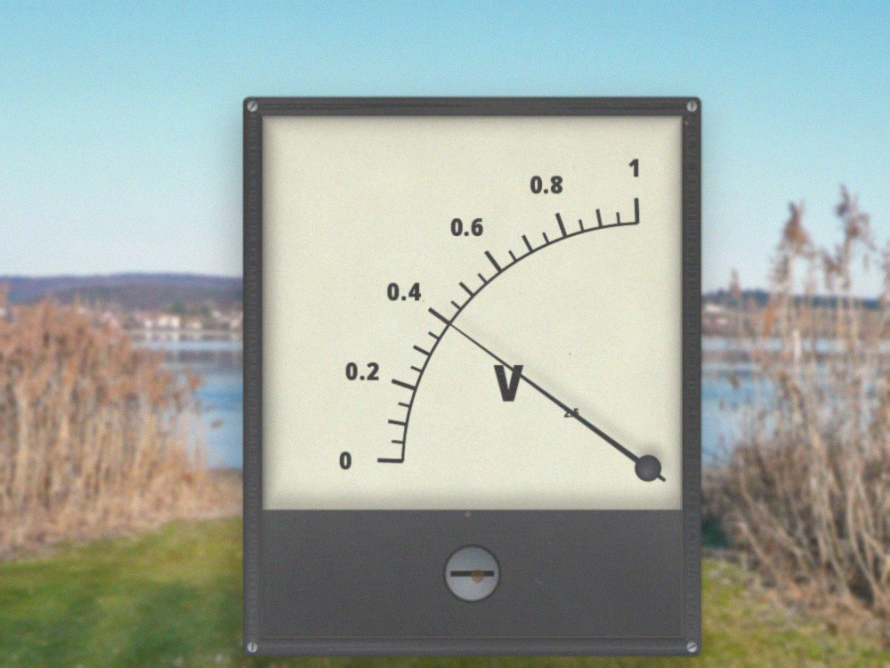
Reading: 0.4 V
